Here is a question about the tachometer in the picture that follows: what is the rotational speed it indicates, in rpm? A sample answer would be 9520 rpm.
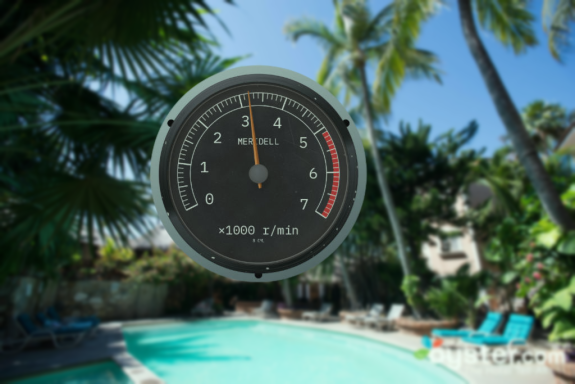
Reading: 3200 rpm
